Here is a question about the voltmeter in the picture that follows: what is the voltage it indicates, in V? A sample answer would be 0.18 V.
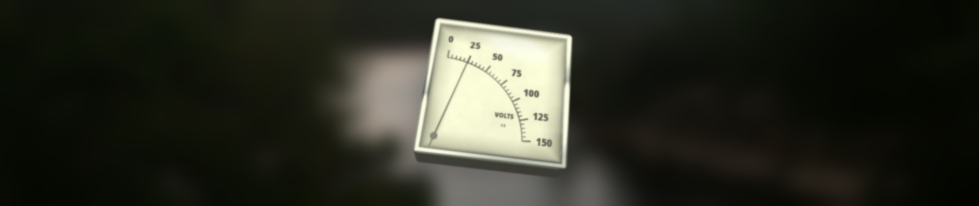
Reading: 25 V
